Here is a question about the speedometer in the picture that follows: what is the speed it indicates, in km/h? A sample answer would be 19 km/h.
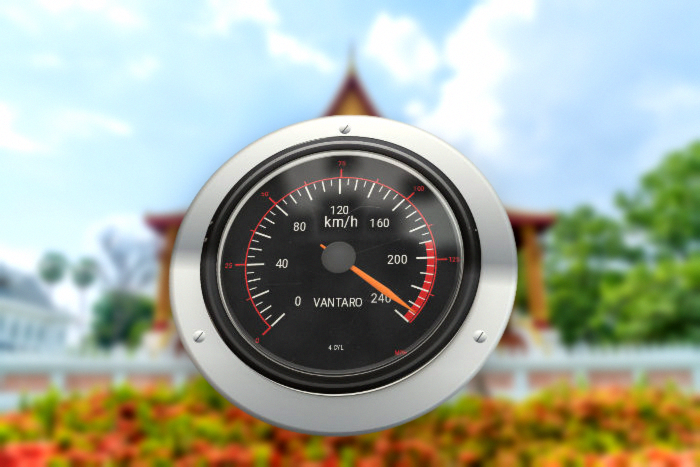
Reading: 235 km/h
